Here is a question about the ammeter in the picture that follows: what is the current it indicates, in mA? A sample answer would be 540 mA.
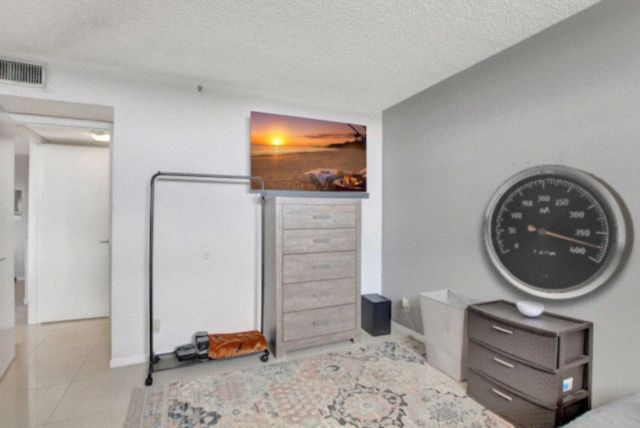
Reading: 375 mA
